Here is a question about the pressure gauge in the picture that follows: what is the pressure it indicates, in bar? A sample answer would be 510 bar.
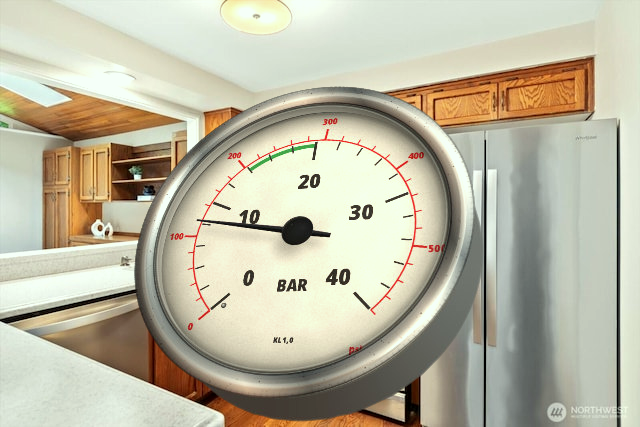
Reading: 8 bar
